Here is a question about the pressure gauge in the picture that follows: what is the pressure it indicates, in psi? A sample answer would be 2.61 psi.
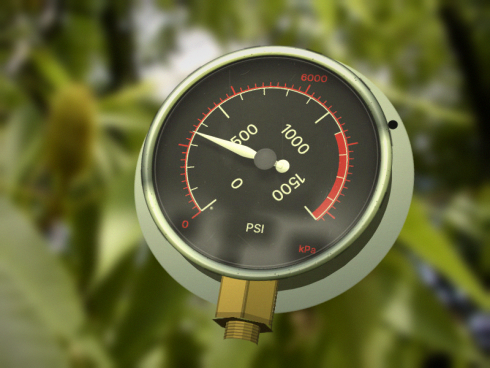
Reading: 350 psi
